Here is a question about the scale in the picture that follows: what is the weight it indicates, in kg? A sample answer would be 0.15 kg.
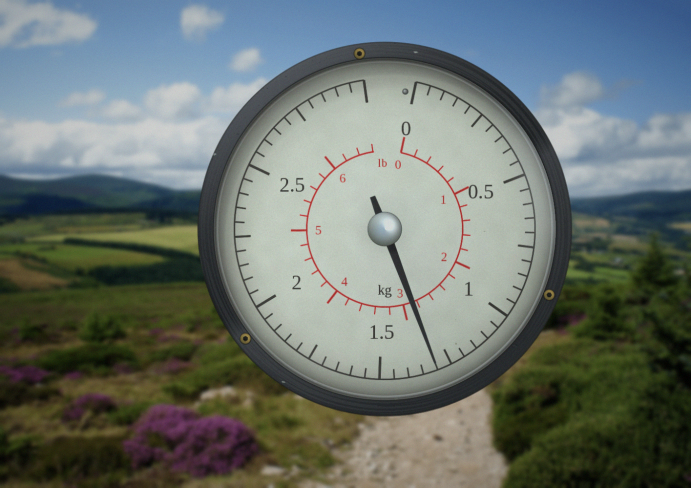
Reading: 1.3 kg
